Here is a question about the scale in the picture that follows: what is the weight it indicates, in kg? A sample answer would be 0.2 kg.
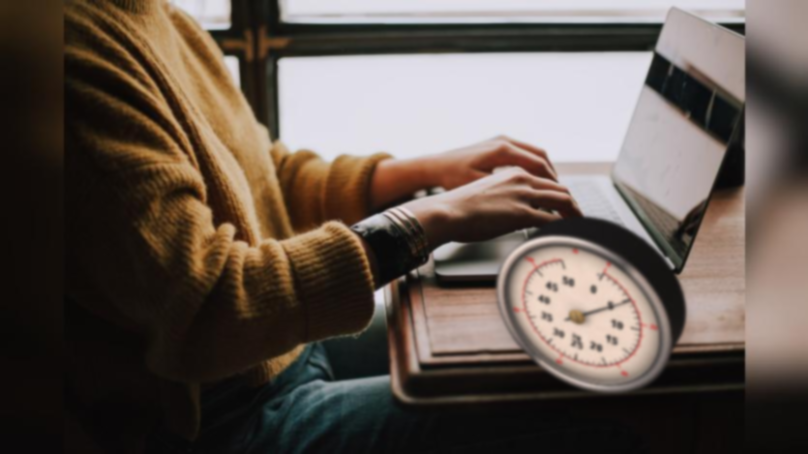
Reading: 5 kg
